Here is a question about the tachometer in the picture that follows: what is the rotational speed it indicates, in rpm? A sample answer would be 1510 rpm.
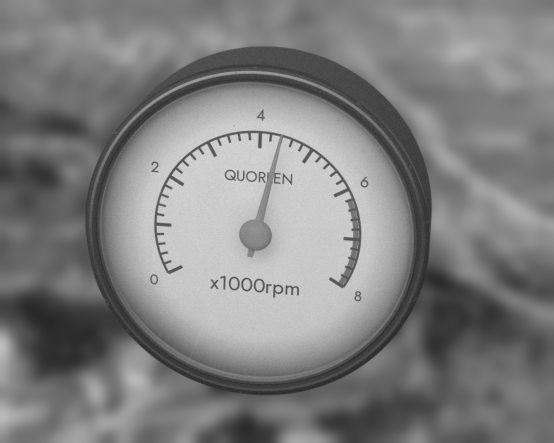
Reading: 4400 rpm
